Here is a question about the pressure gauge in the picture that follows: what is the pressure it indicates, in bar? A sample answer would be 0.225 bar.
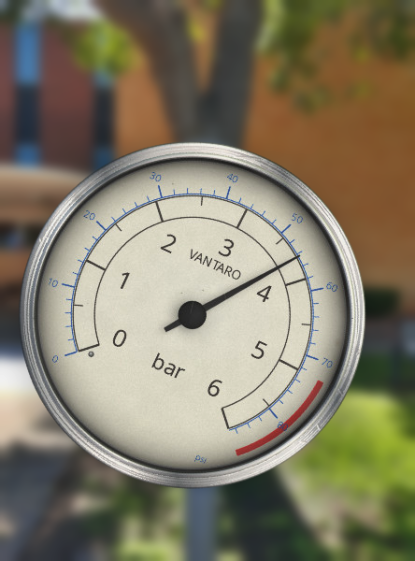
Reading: 3.75 bar
